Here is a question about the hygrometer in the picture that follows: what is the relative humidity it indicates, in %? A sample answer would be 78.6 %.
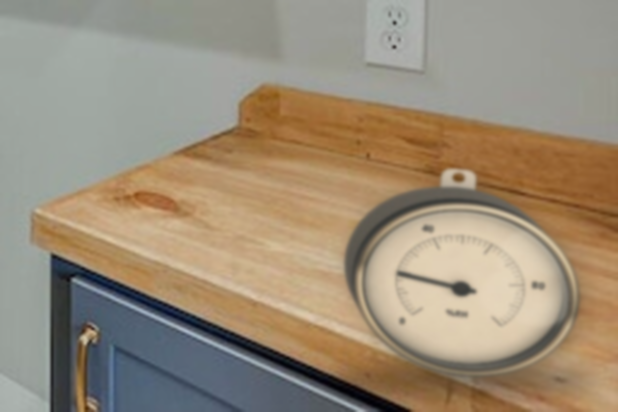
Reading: 20 %
